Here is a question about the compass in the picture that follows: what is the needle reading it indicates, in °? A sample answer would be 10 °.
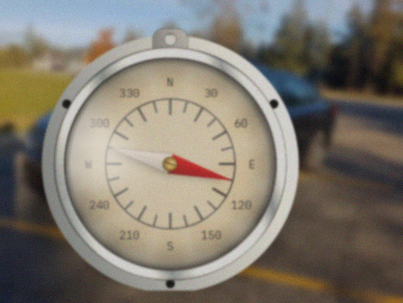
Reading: 105 °
